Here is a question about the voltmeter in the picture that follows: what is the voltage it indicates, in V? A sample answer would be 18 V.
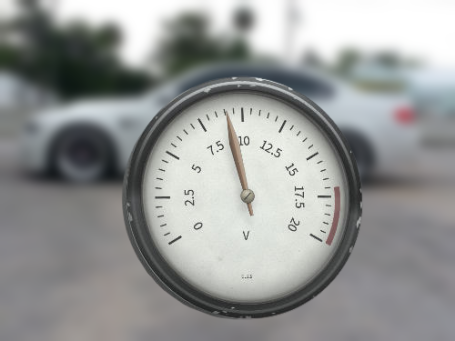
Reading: 9 V
